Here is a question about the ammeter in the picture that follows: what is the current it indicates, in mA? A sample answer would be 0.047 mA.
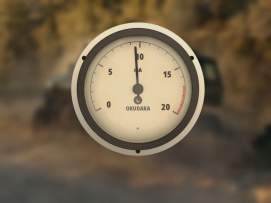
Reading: 9.5 mA
